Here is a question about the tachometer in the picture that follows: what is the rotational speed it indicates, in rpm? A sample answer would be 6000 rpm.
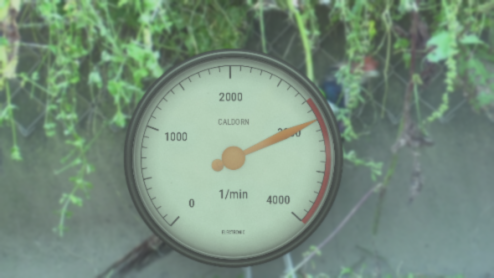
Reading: 3000 rpm
